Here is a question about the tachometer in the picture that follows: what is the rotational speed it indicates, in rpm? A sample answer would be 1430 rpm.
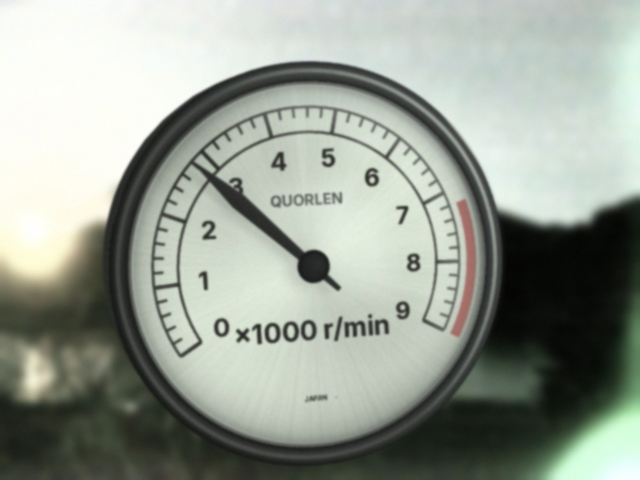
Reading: 2800 rpm
